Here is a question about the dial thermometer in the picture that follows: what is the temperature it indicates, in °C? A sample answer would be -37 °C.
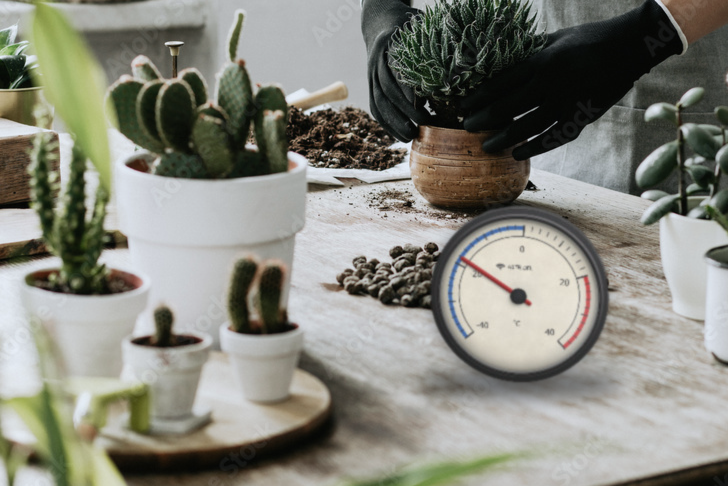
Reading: -18 °C
